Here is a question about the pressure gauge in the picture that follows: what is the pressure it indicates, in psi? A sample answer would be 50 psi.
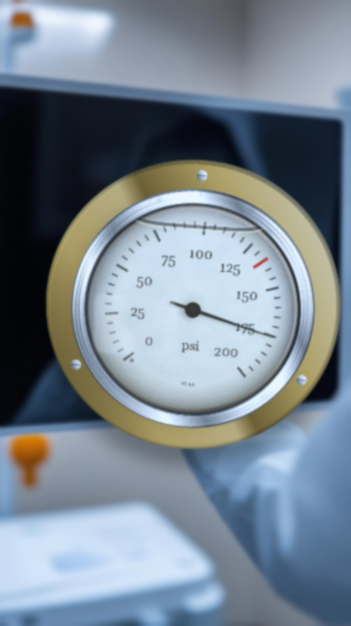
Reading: 175 psi
